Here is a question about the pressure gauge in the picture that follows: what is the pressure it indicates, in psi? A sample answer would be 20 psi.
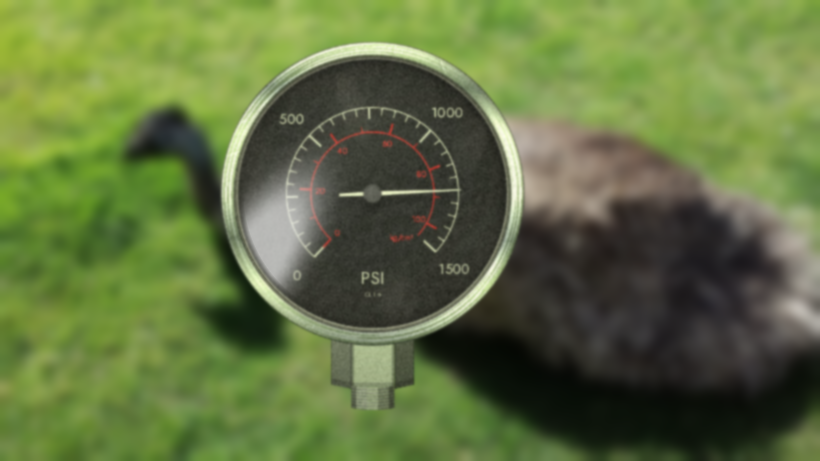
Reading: 1250 psi
